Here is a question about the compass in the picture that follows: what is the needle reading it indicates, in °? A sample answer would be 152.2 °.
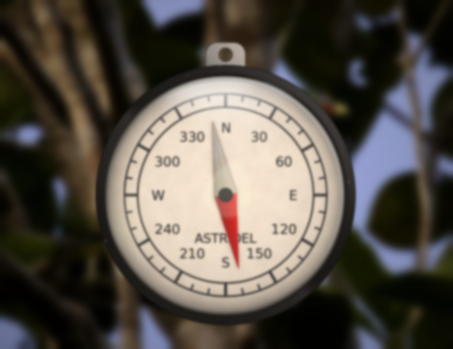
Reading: 170 °
